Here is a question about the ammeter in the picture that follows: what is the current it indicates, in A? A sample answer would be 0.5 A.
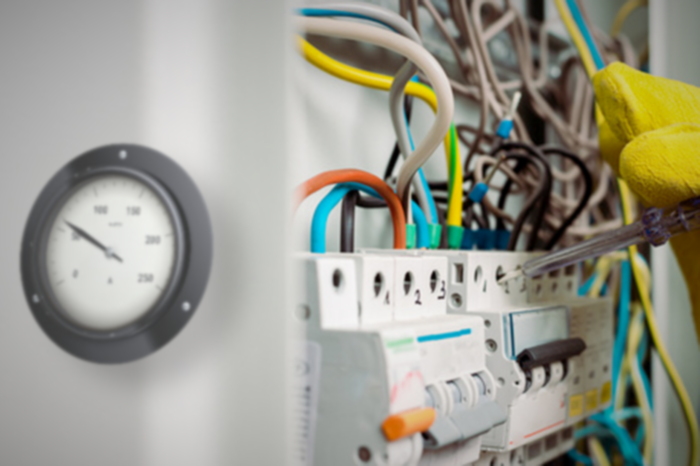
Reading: 60 A
